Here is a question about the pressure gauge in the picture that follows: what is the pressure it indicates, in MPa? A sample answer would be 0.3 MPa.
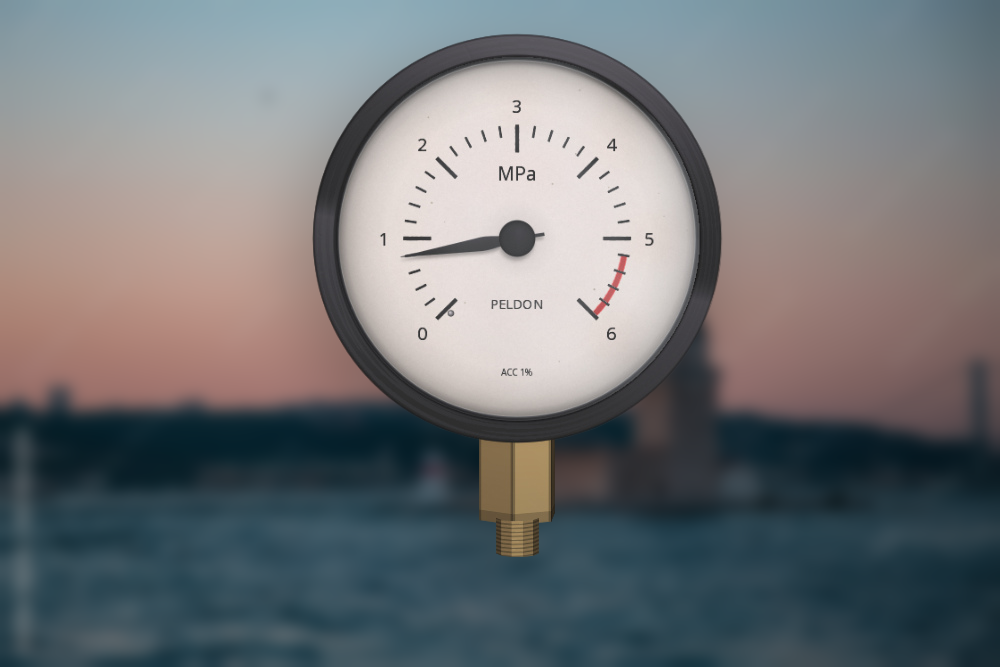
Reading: 0.8 MPa
